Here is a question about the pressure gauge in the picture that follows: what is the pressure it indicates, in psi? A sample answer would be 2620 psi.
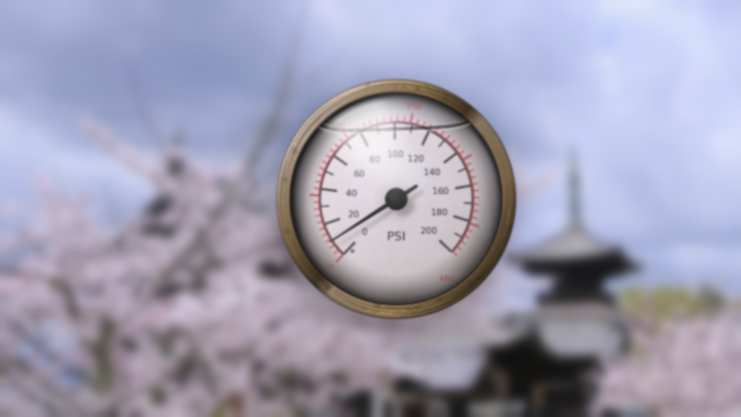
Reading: 10 psi
